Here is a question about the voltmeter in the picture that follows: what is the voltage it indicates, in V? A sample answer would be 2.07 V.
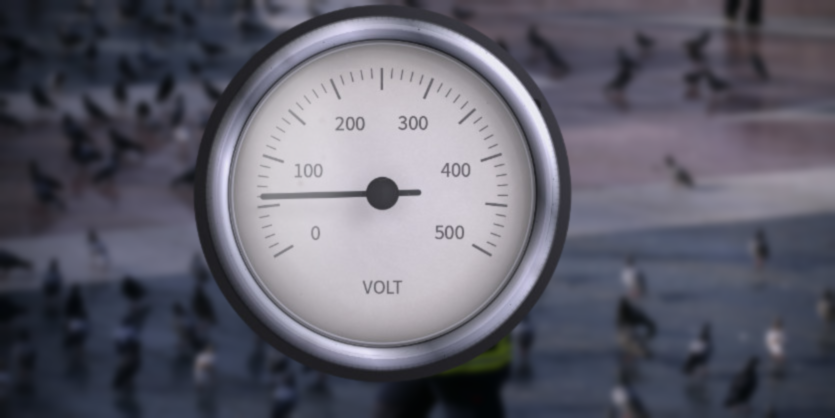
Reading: 60 V
